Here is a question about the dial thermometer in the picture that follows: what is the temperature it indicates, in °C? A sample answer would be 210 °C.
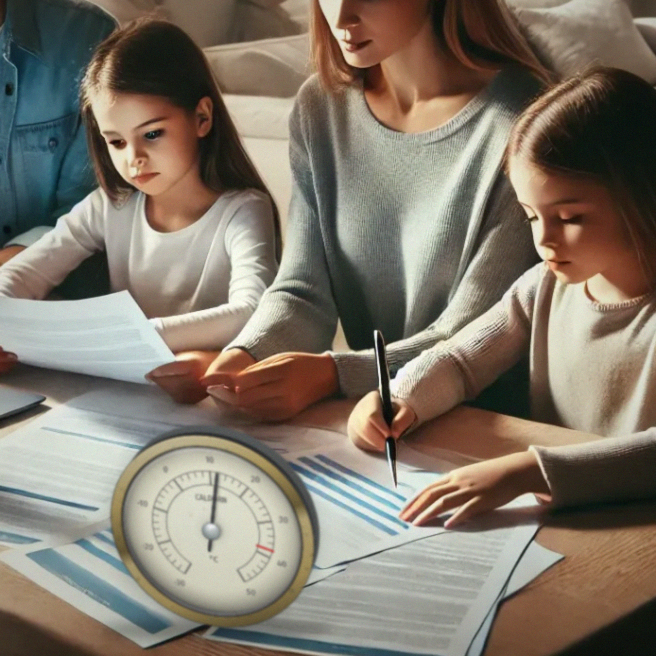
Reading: 12 °C
